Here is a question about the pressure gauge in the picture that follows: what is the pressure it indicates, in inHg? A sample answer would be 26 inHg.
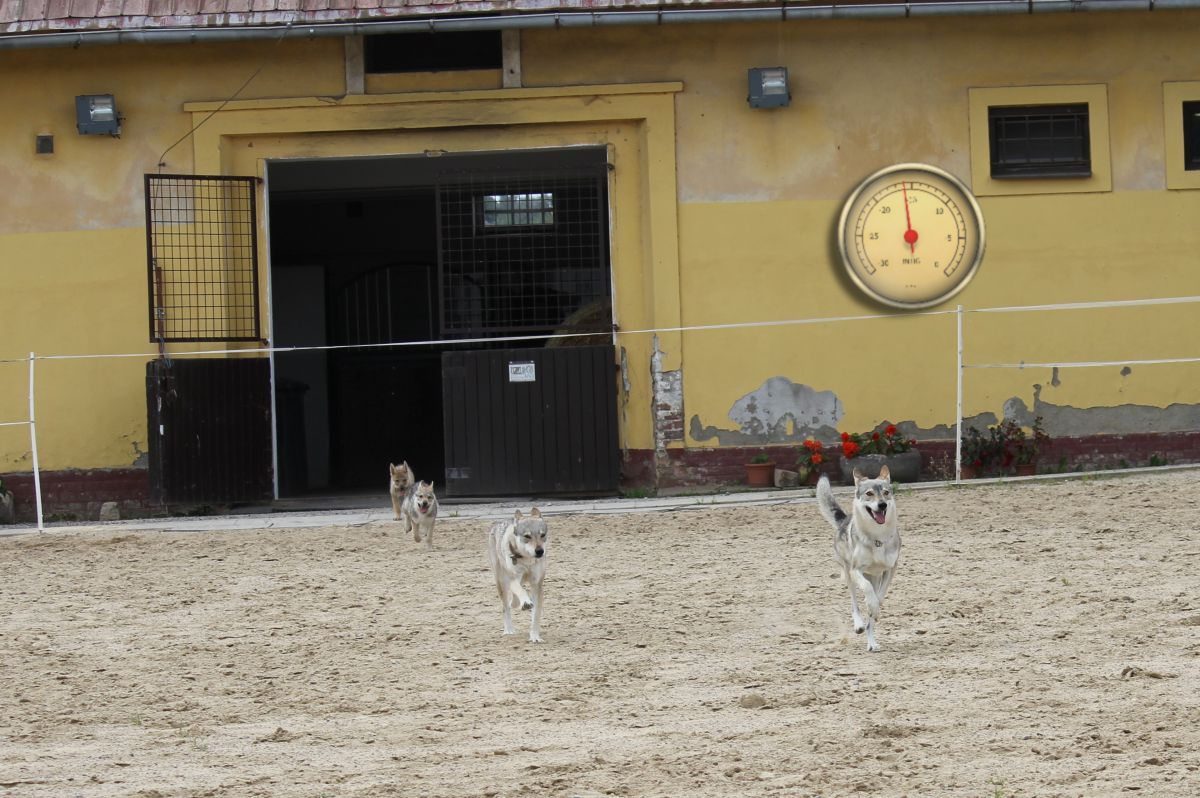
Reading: -16 inHg
